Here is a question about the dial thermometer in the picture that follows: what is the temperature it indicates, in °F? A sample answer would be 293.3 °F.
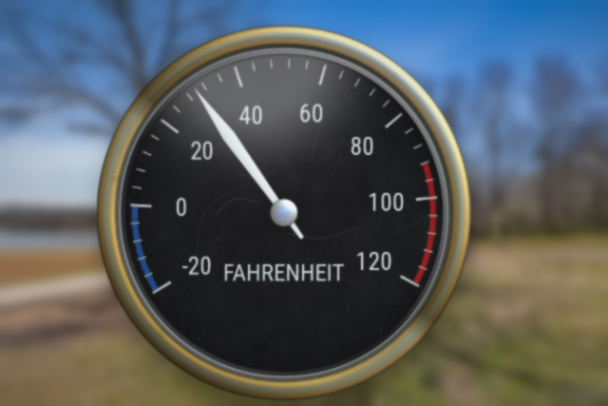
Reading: 30 °F
